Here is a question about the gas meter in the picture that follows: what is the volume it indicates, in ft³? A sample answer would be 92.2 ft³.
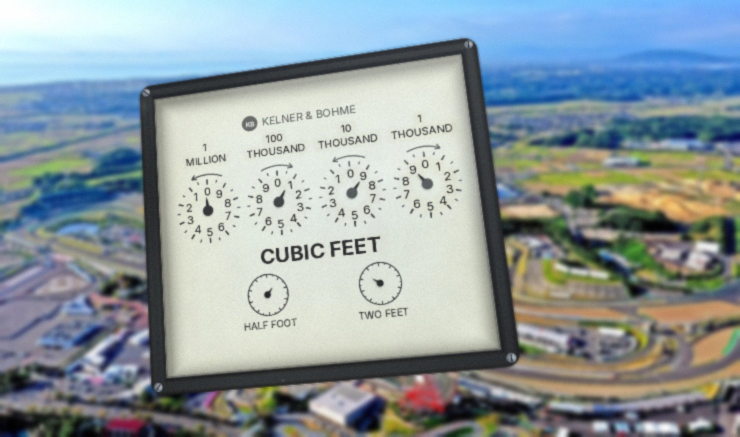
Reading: 8900 ft³
